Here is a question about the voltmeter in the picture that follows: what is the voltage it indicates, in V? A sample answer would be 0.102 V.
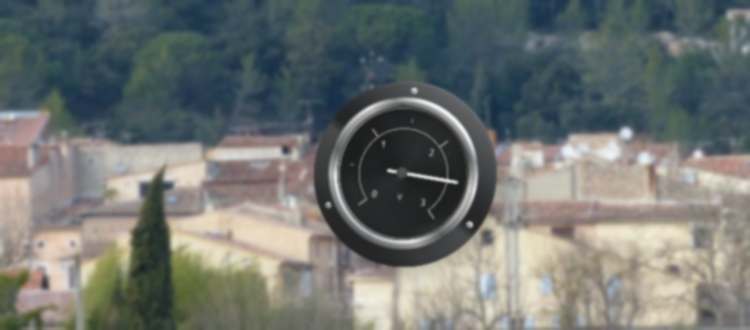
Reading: 2.5 V
